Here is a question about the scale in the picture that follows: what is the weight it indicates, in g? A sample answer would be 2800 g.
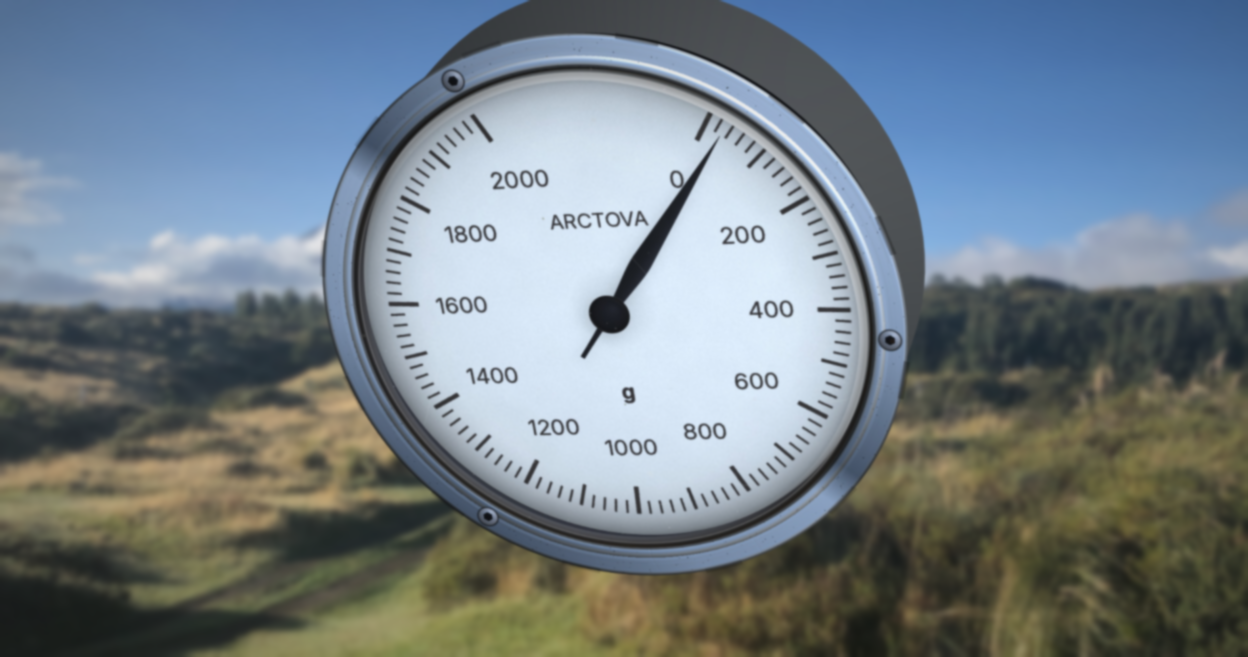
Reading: 30 g
